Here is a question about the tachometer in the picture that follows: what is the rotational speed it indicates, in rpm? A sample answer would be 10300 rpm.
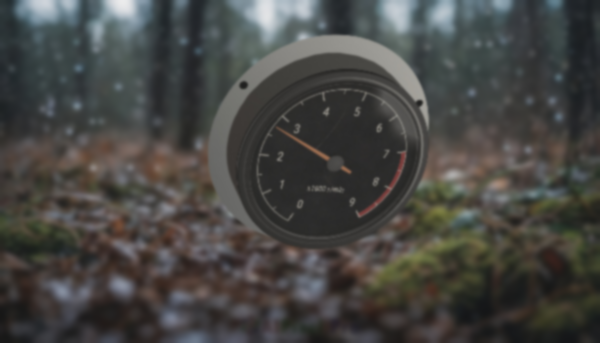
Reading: 2750 rpm
